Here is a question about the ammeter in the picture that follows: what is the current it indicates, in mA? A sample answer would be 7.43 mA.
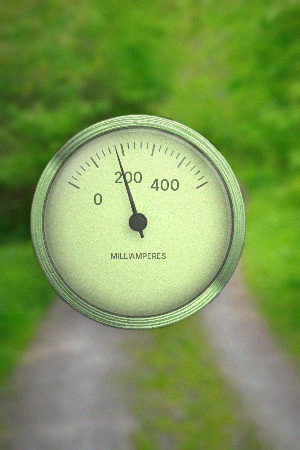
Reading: 180 mA
